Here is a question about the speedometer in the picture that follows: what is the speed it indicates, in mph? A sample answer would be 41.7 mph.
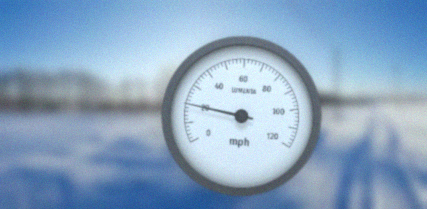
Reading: 20 mph
